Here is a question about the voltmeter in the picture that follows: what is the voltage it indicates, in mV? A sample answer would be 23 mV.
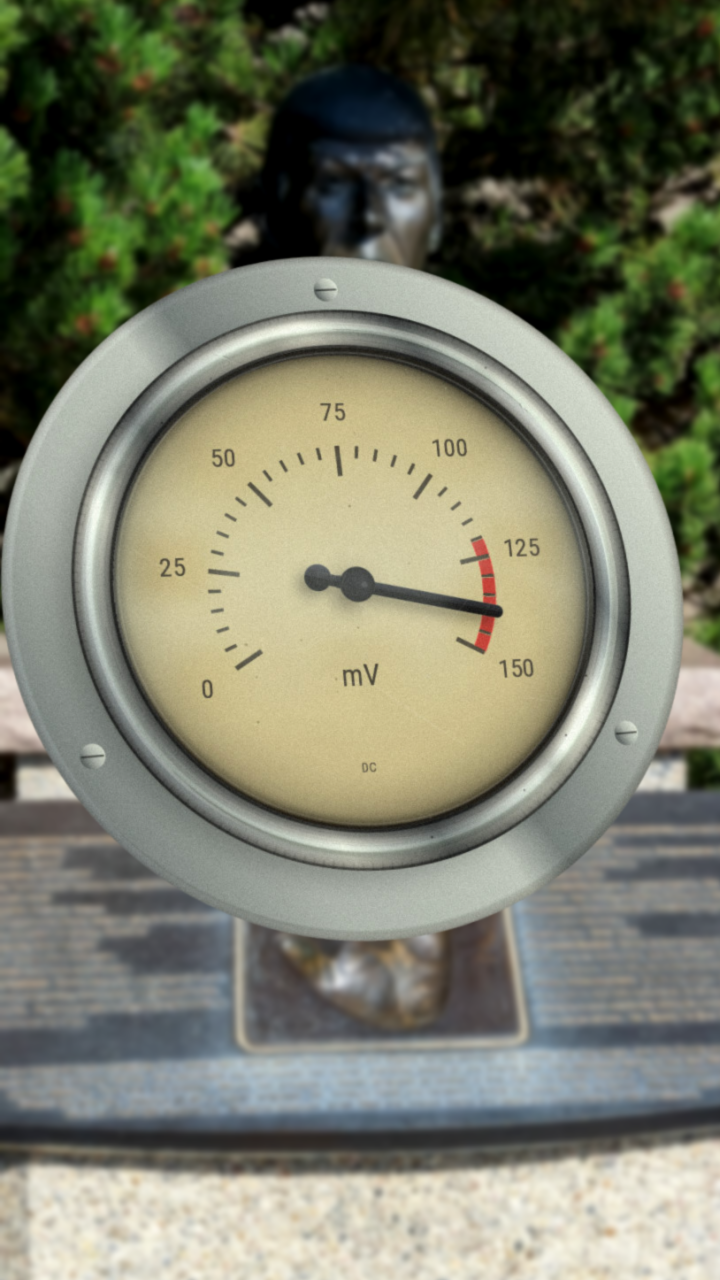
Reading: 140 mV
